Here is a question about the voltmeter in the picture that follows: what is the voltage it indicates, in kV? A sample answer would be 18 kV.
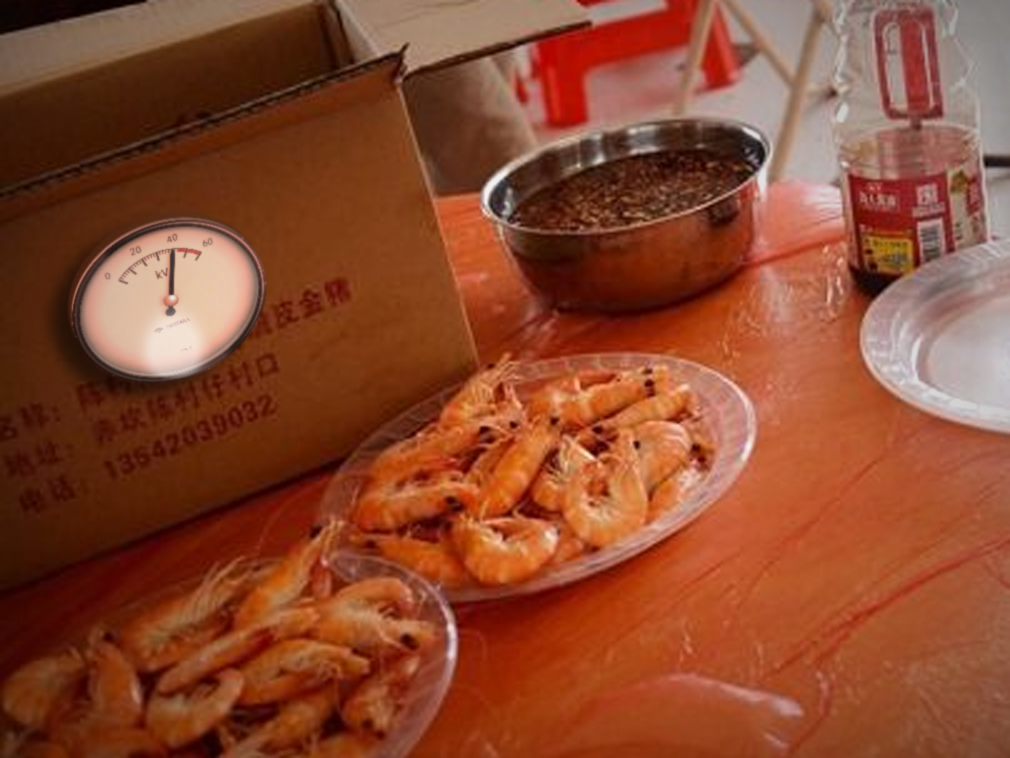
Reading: 40 kV
